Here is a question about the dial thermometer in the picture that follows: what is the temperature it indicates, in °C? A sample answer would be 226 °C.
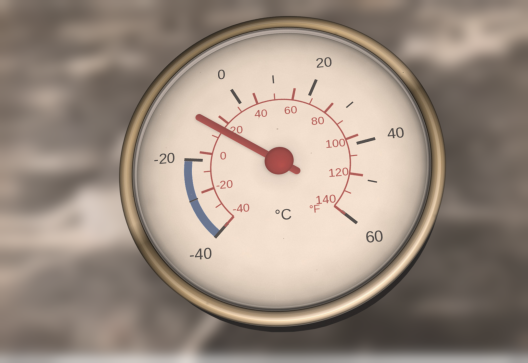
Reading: -10 °C
